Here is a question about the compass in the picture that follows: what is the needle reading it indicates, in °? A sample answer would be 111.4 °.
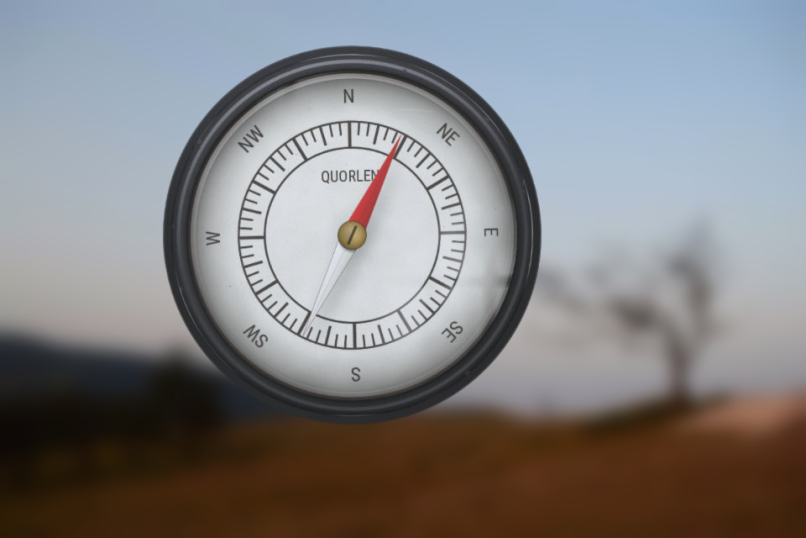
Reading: 27.5 °
